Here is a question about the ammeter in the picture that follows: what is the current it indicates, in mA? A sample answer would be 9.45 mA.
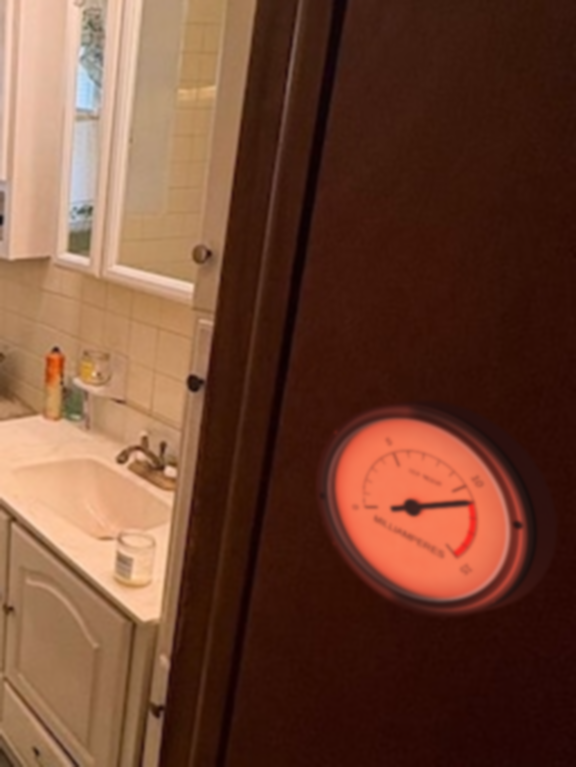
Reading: 11 mA
